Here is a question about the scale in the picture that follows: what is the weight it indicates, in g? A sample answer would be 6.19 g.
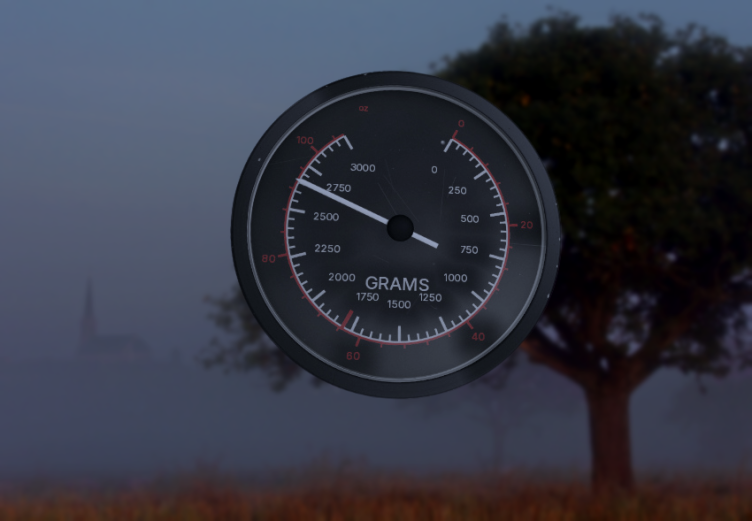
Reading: 2650 g
